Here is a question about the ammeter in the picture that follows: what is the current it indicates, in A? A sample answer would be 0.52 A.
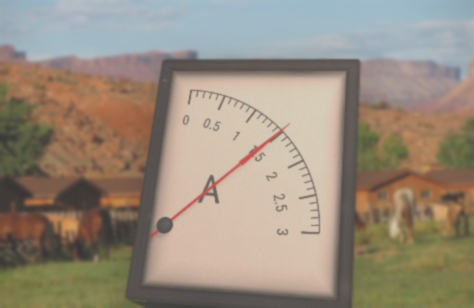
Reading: 1.5 A
